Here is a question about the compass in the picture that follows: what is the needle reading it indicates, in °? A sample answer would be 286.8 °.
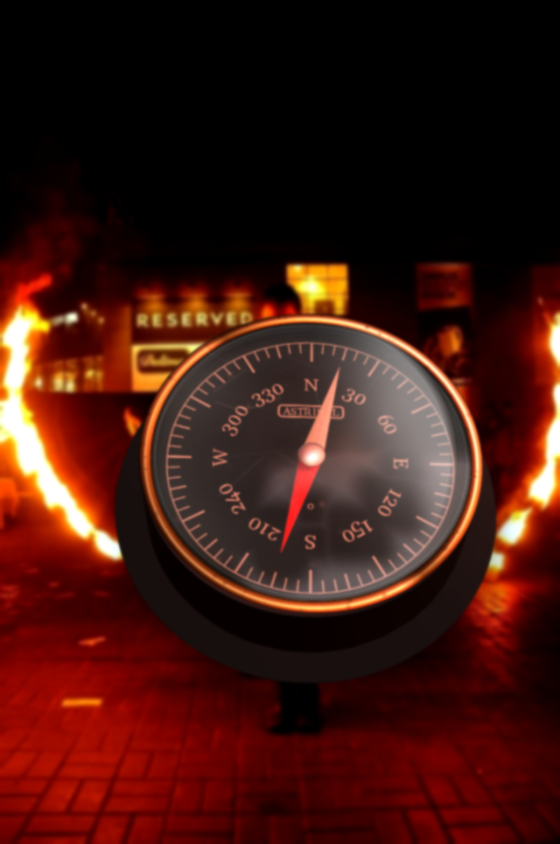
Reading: 195 °
